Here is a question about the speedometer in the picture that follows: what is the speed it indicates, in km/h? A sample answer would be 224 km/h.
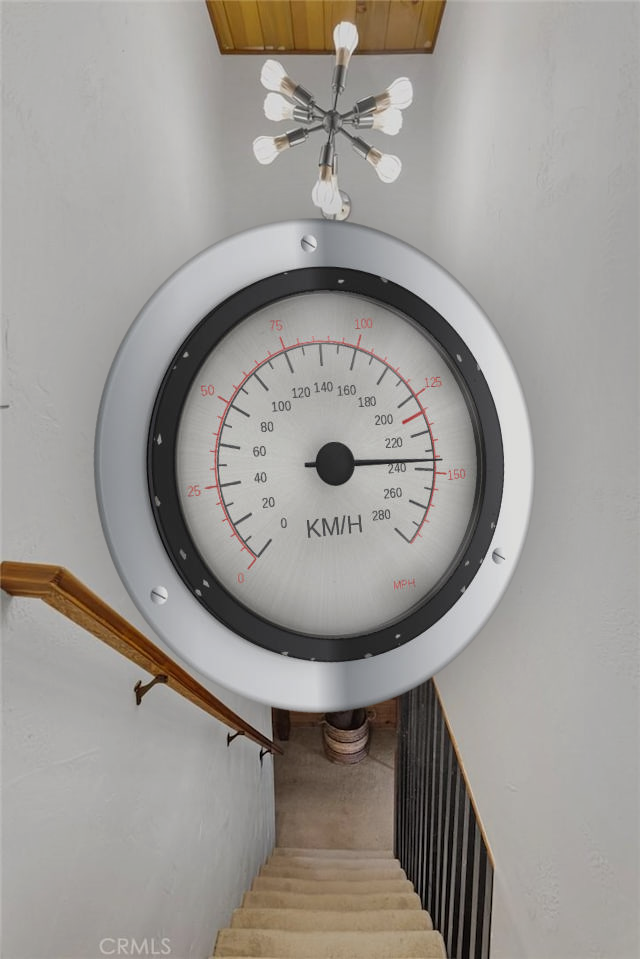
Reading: 235 km/h
